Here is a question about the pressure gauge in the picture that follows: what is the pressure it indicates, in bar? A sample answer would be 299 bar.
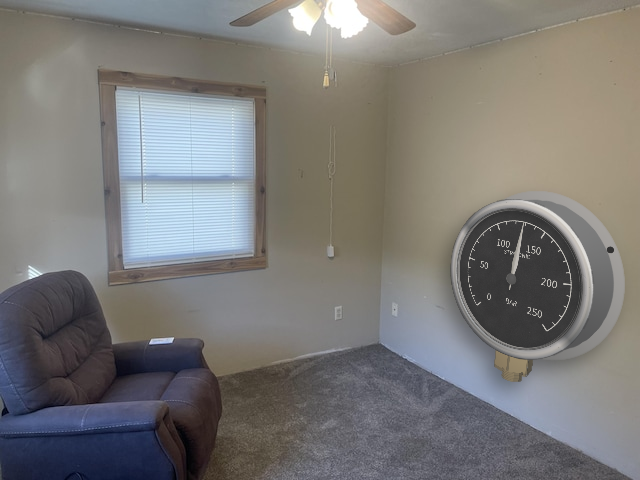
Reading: 130 bar
